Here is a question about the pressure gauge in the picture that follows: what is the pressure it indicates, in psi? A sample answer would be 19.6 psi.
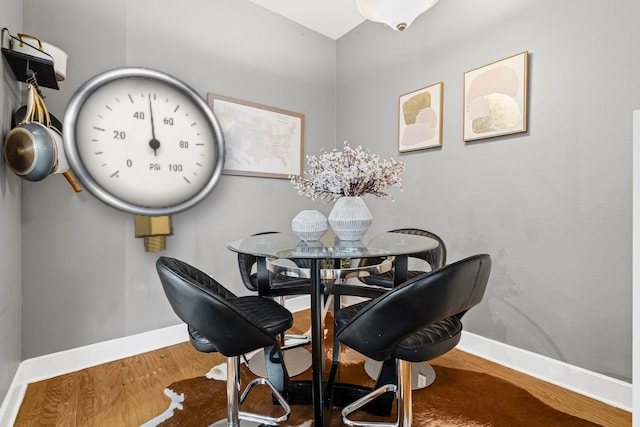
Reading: 47.5 psi
